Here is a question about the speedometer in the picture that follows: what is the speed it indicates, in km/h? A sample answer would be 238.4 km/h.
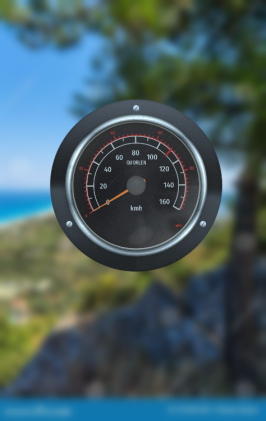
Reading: 0 km/h
